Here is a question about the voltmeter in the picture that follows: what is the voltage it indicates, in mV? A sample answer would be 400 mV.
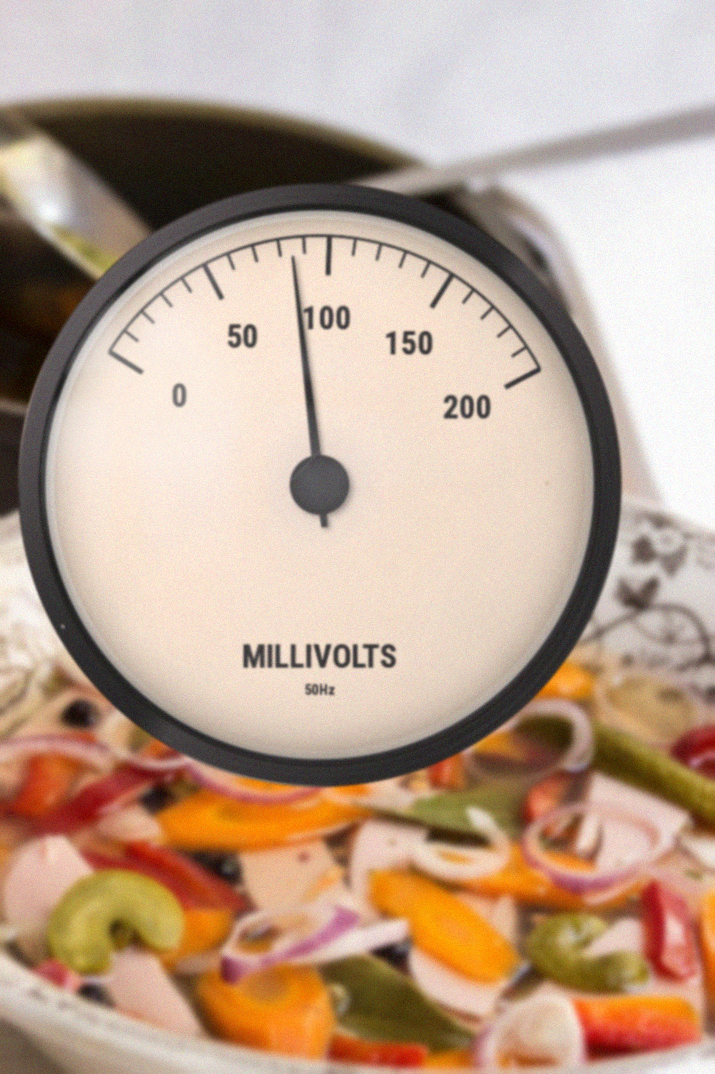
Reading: 85 mV
